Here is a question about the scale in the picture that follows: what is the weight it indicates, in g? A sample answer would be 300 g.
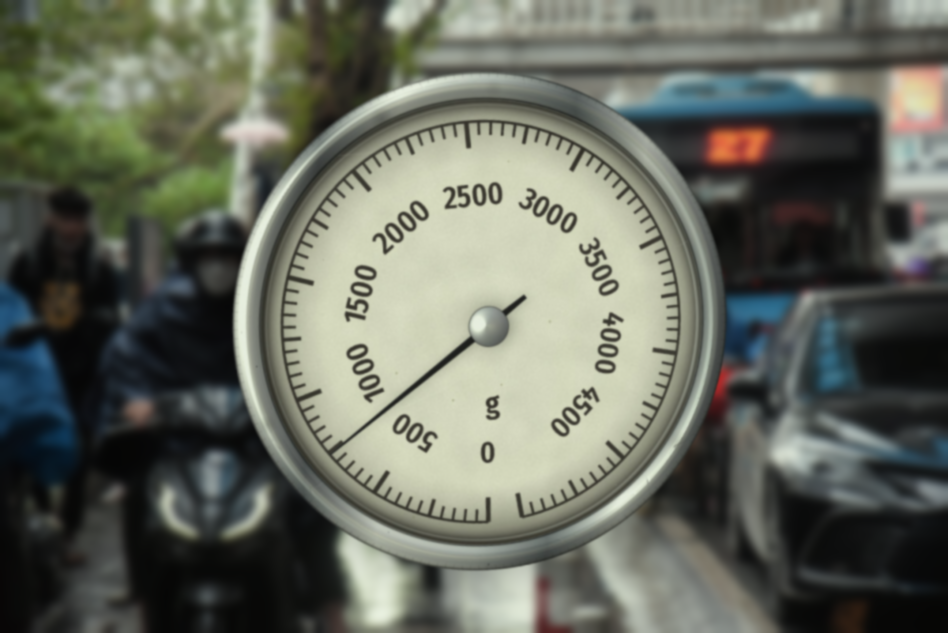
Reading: 750 g
